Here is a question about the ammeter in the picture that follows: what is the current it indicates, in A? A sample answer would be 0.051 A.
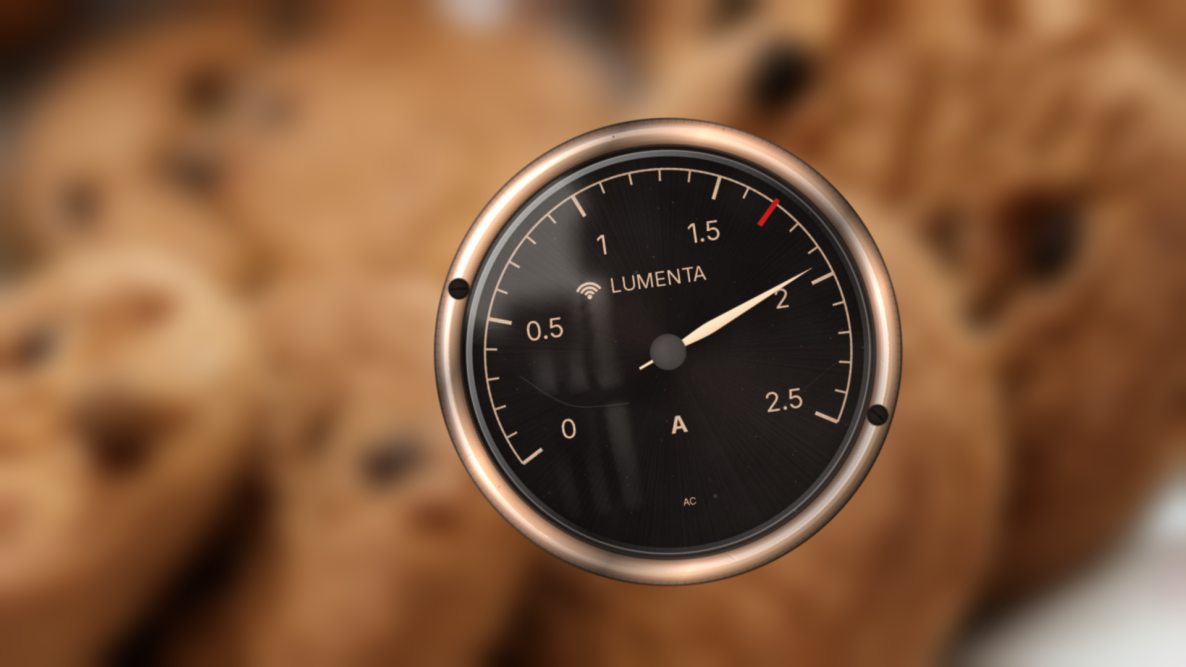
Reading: 1.95 A
